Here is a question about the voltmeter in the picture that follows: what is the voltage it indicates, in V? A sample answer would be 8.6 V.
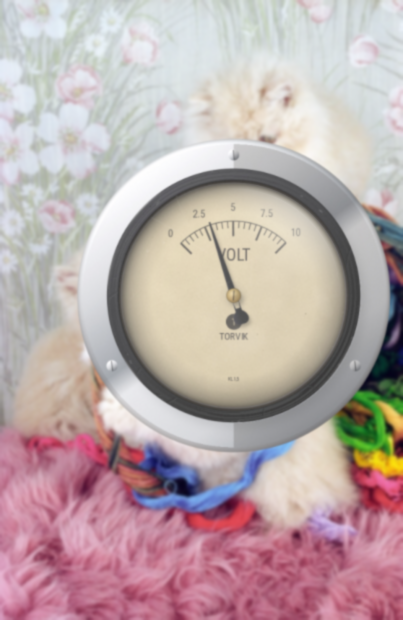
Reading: 3 V
